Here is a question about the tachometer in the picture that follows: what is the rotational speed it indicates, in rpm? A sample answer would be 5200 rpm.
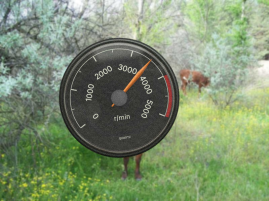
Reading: 3500 rpm
